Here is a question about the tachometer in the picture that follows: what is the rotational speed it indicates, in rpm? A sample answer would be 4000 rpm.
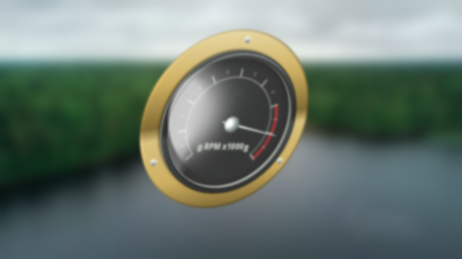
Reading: 7000 rpm
